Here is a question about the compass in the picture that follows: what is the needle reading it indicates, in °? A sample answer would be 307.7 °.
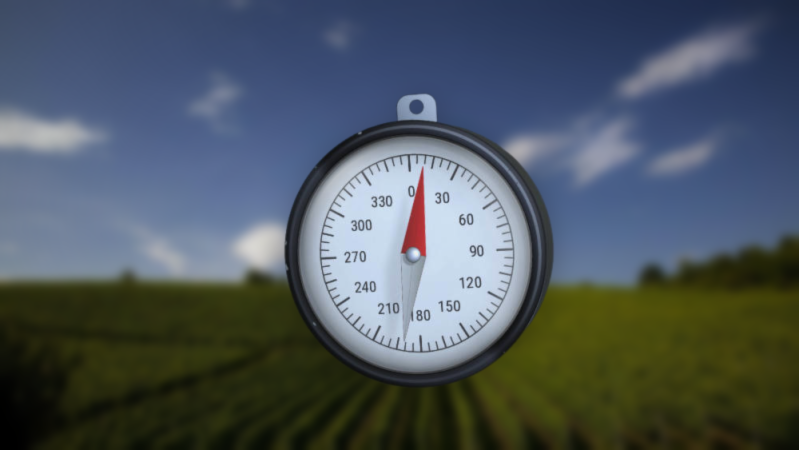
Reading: 10 °
